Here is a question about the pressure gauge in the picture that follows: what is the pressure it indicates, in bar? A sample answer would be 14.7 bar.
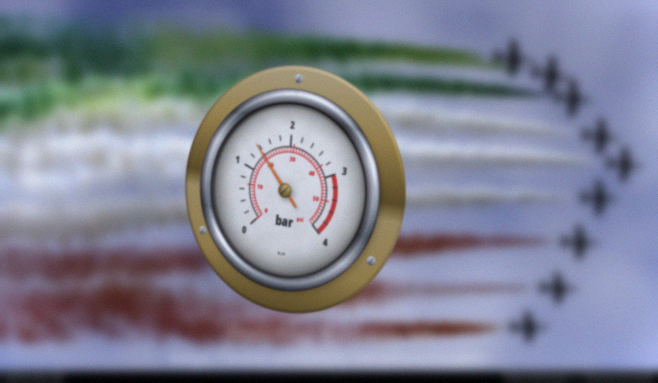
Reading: 1.4 bar
